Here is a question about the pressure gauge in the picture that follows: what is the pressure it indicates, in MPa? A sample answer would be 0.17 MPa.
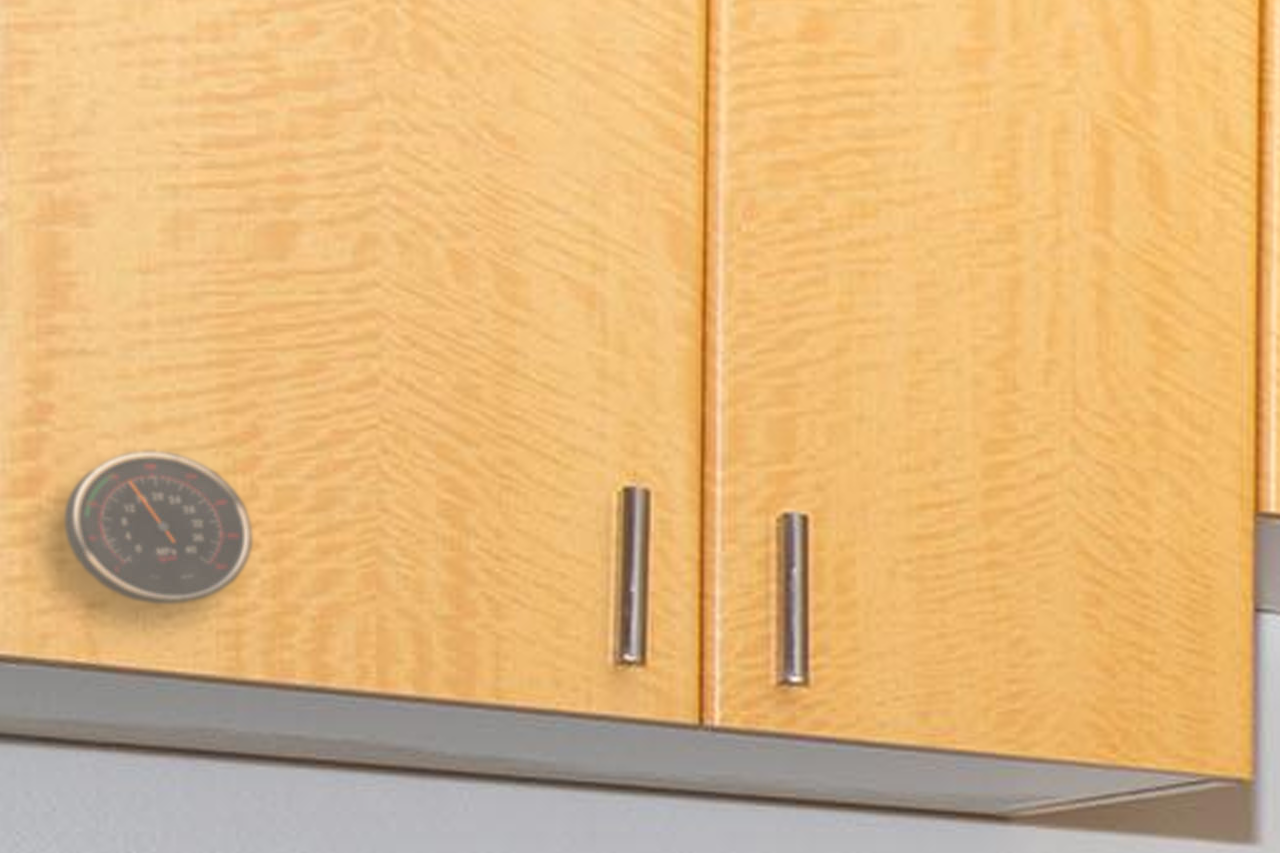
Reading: 16 MPa
